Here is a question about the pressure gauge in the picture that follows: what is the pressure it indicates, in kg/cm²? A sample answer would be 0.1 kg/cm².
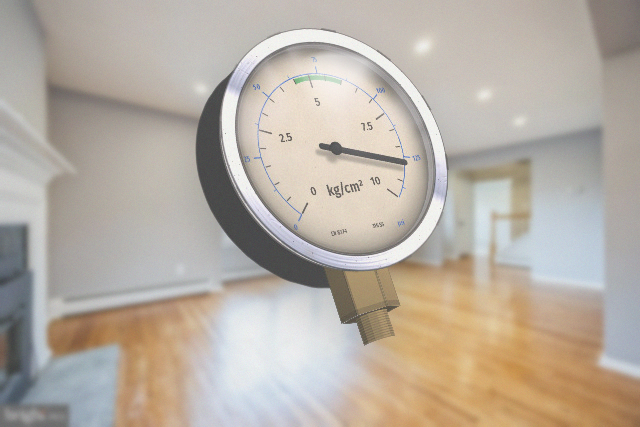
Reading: 9 kg/cm²
